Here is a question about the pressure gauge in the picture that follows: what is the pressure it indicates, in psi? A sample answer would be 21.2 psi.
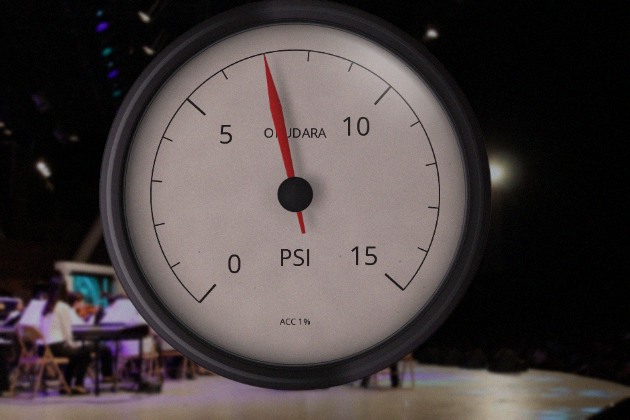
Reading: 7 psi
